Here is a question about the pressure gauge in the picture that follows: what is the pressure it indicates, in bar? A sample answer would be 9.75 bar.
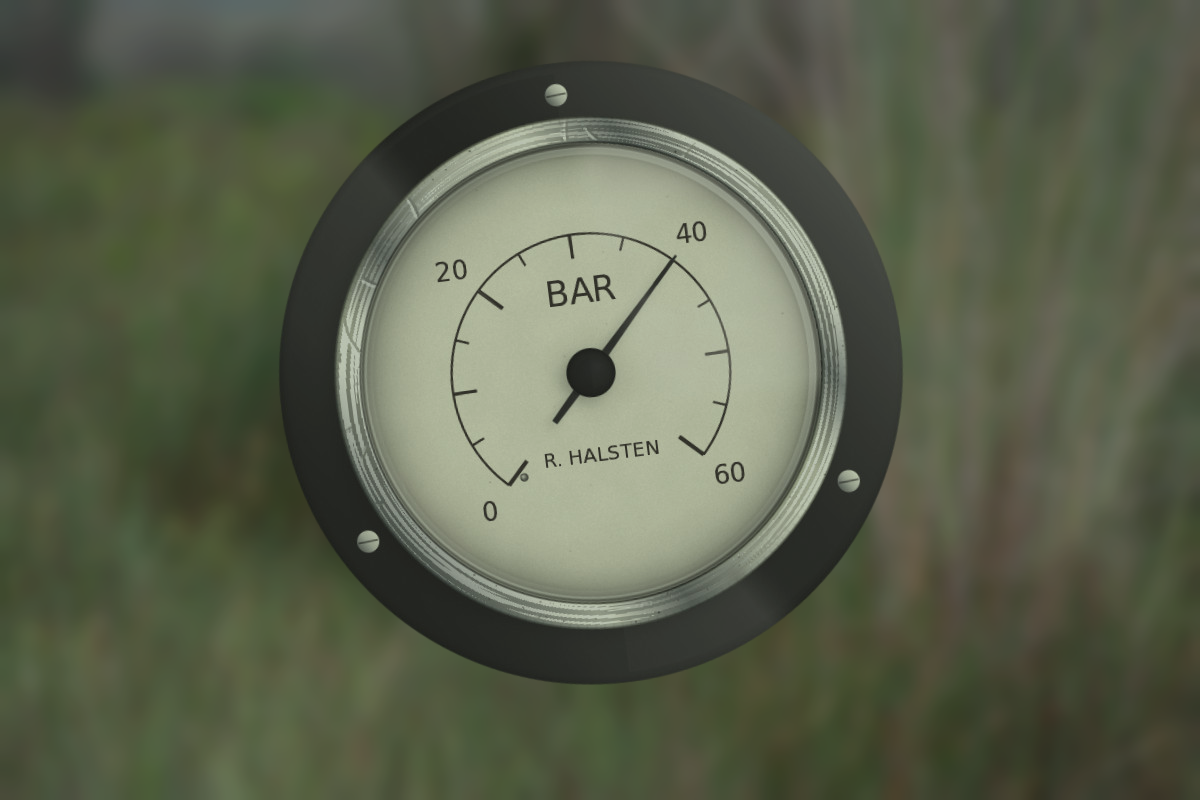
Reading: 40 bar
